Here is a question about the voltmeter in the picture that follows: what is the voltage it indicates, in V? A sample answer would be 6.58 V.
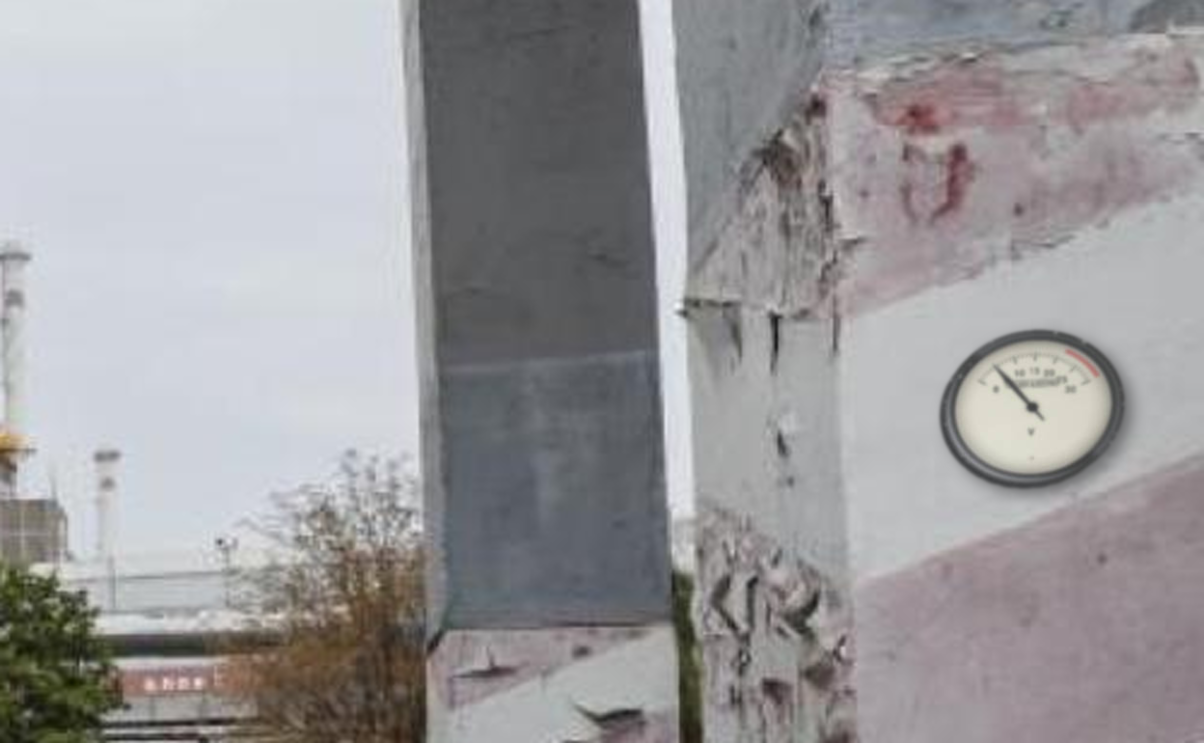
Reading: 5 V
